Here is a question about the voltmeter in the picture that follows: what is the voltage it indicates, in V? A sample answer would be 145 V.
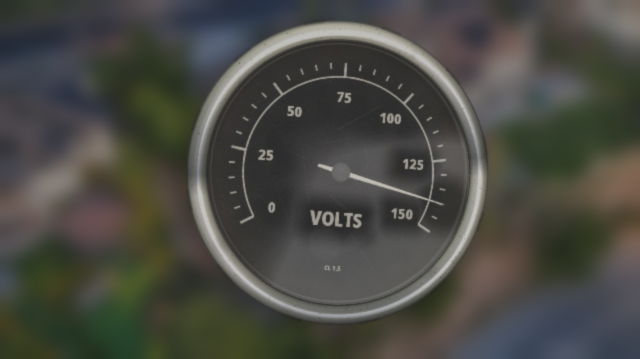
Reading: 140 V
